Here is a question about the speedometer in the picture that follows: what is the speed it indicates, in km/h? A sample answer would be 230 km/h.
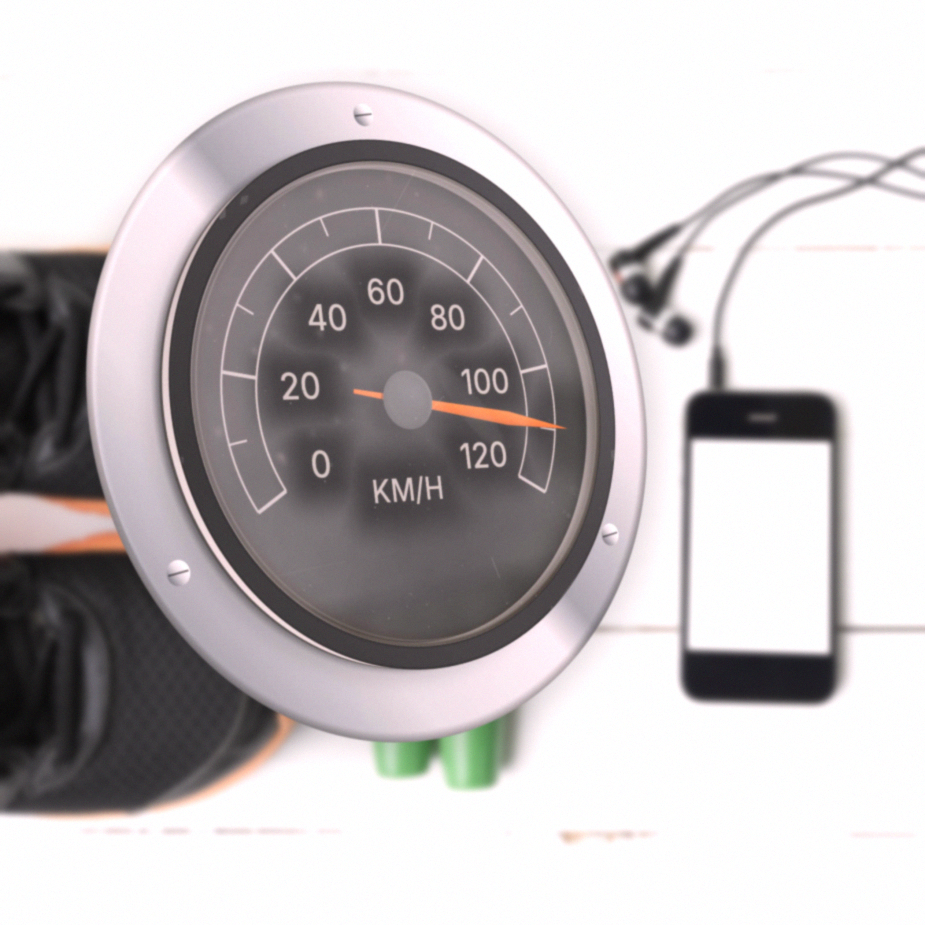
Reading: 110 km/h
